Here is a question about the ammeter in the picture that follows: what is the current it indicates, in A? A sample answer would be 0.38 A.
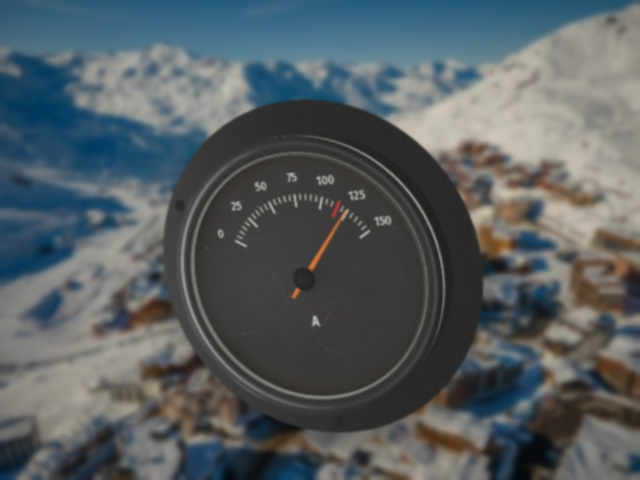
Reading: 125 A
